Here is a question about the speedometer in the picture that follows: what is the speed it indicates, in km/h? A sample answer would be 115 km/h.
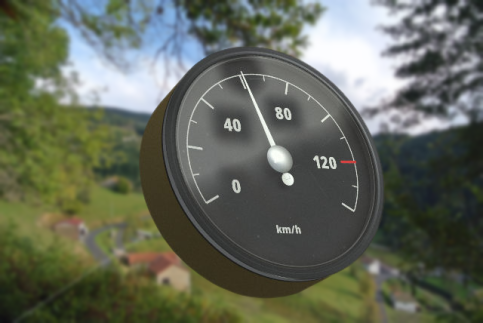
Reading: 60 km/h
